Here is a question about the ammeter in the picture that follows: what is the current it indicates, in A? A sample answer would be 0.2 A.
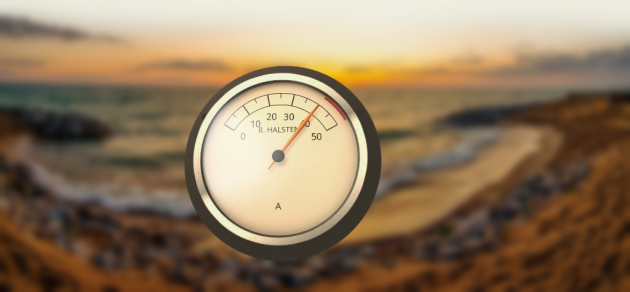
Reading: 40 A
